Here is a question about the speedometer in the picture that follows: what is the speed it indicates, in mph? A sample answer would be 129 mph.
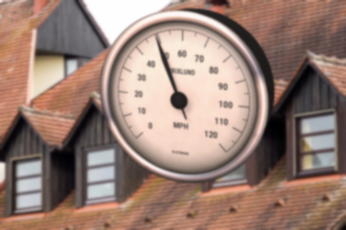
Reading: 50 mph
